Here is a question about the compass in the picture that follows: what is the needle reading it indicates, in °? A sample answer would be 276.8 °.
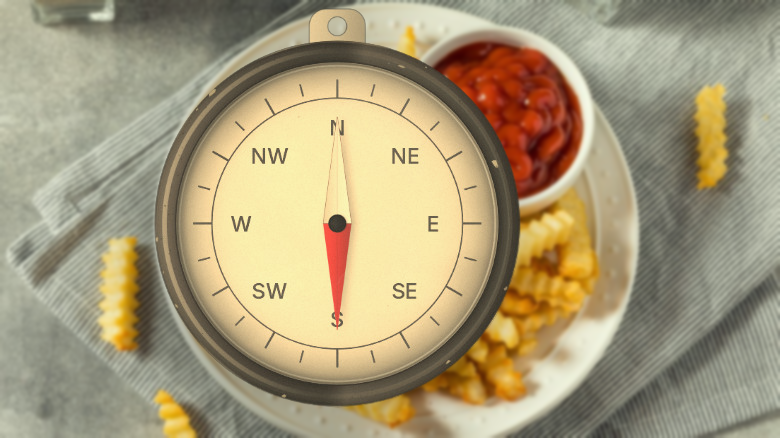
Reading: 180 °
